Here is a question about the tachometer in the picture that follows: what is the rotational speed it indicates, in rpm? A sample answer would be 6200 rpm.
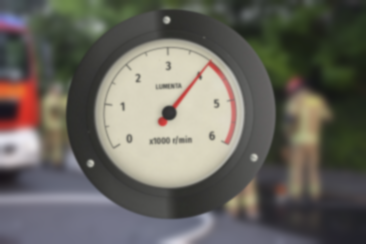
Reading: 4000 rpm
